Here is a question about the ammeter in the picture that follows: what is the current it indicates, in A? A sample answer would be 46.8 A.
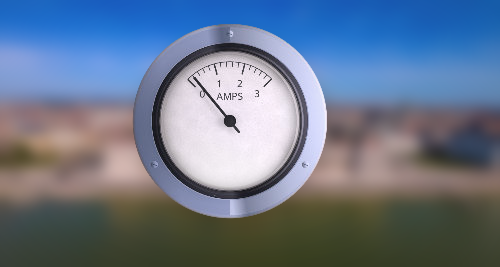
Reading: 0.2 A
